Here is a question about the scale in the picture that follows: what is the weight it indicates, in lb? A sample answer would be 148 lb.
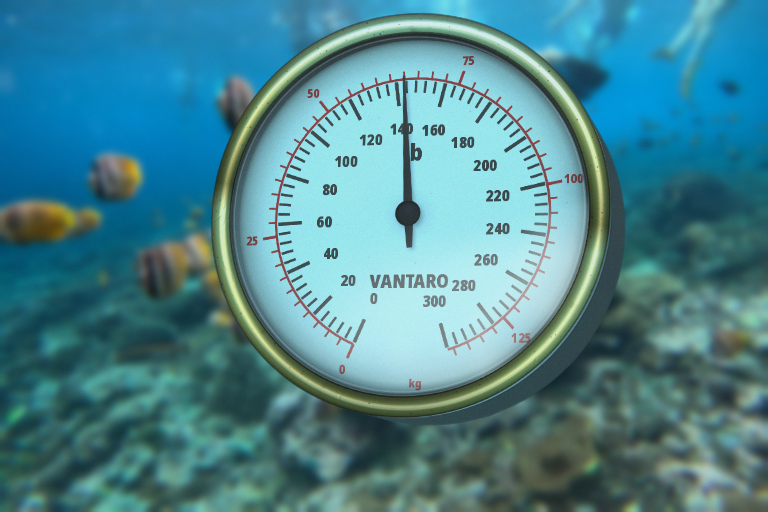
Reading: 144 lb
